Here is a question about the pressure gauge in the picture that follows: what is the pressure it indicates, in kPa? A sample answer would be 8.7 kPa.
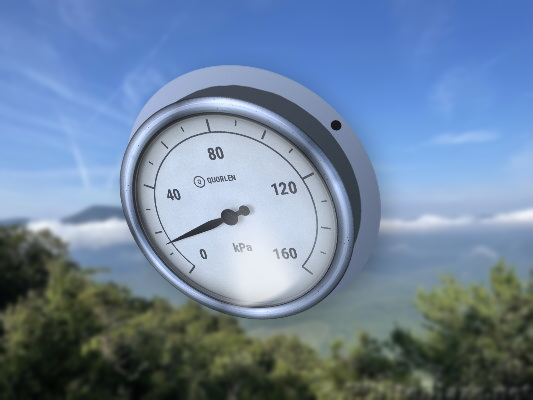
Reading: 15 kPa
